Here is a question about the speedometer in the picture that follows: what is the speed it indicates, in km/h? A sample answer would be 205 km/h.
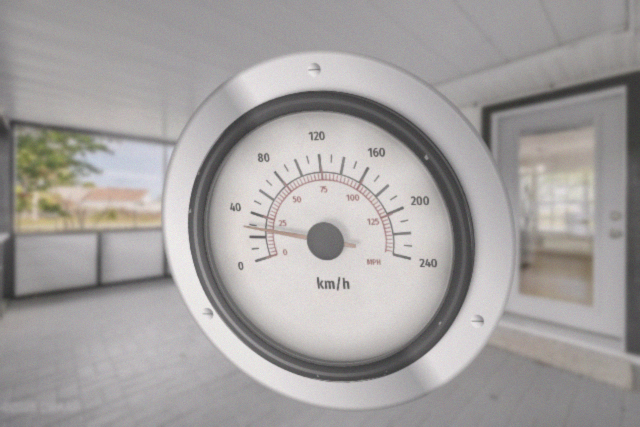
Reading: 30 km/h
